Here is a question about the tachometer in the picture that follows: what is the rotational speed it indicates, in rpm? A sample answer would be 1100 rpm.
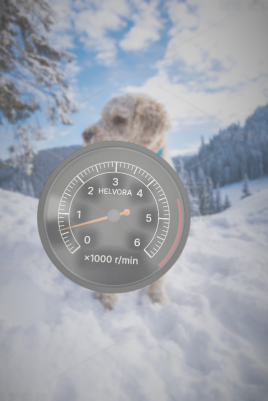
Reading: 600 rpm
